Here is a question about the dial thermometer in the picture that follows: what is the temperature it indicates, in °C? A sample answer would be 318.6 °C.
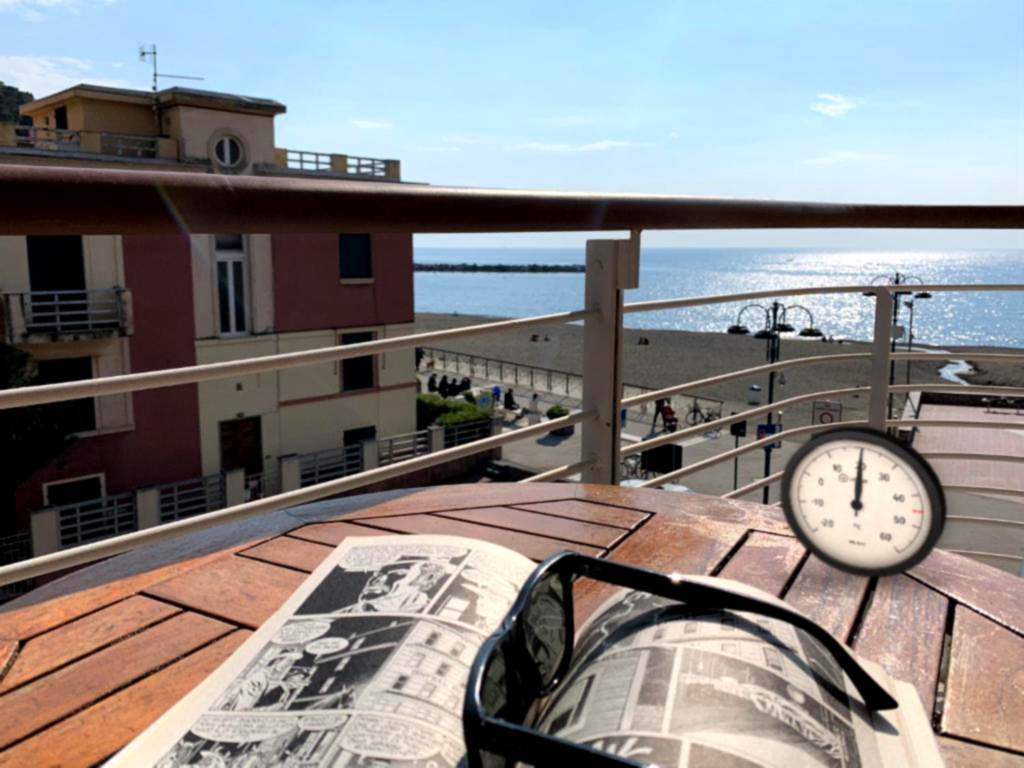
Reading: 20 °C
